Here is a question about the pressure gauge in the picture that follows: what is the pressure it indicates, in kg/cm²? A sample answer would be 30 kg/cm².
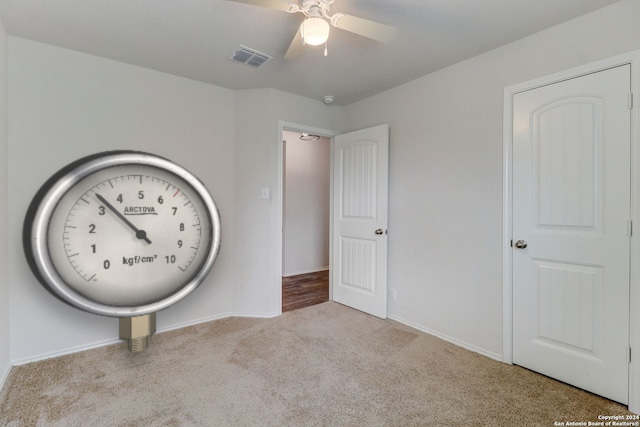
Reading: 3.4 kg/cm²
